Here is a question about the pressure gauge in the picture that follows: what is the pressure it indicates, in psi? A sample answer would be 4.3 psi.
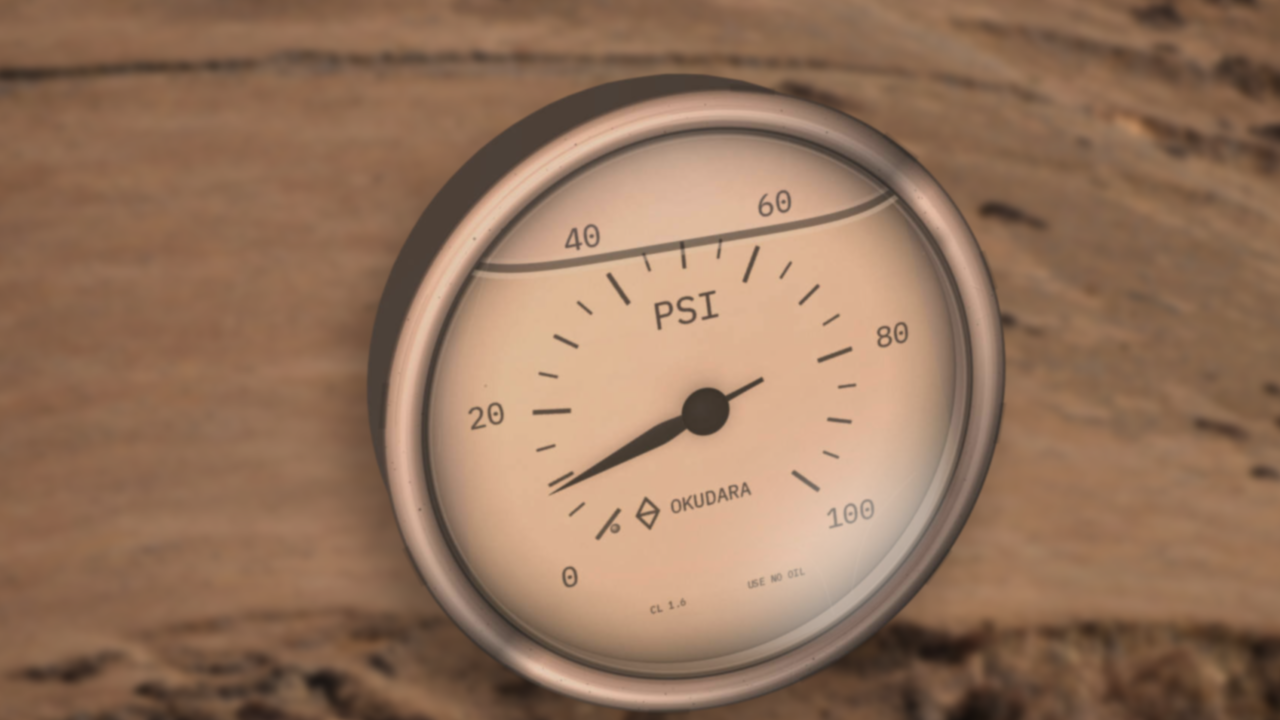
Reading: 10 psi
